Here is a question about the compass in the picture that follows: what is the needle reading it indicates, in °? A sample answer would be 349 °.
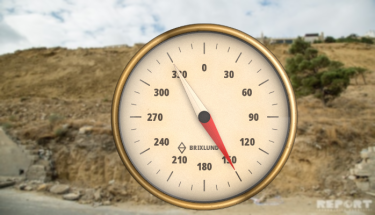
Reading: 150 °
